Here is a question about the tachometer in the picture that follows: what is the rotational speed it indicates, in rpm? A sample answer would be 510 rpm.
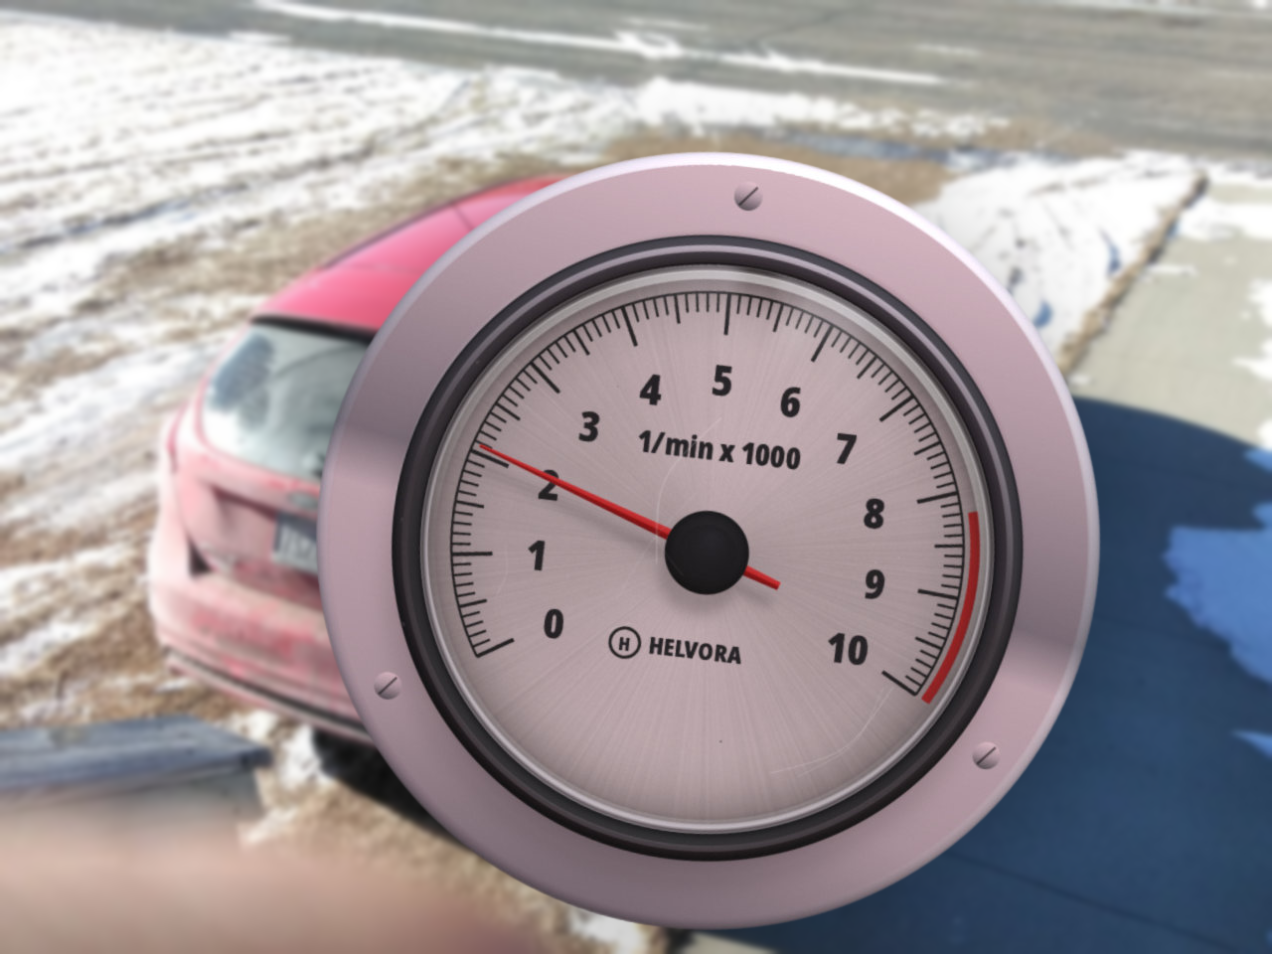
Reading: 2100 rpm
